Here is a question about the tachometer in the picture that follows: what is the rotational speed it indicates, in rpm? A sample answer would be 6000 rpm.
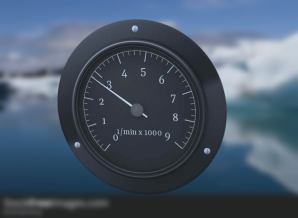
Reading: 2800 rpm
